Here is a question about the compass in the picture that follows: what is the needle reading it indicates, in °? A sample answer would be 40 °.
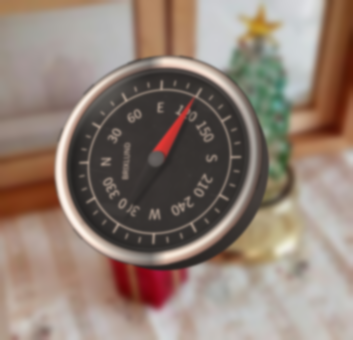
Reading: 120 °
